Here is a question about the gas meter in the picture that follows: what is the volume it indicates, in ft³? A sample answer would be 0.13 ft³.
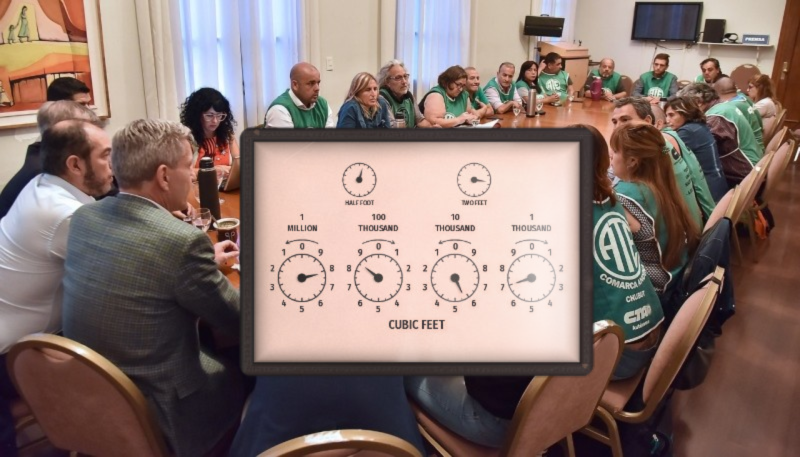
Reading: 785700 ft³
